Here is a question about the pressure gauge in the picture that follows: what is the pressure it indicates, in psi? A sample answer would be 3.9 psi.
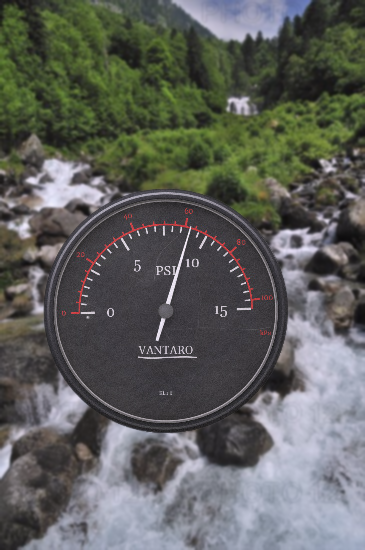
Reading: 9 psi
